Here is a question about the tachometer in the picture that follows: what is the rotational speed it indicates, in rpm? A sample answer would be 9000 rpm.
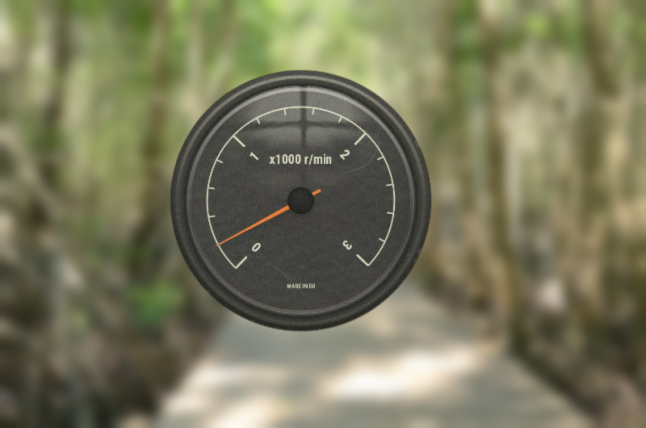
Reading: 200 rpm
